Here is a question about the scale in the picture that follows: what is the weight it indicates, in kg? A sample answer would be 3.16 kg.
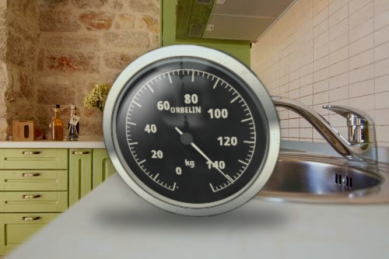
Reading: 140 kg
